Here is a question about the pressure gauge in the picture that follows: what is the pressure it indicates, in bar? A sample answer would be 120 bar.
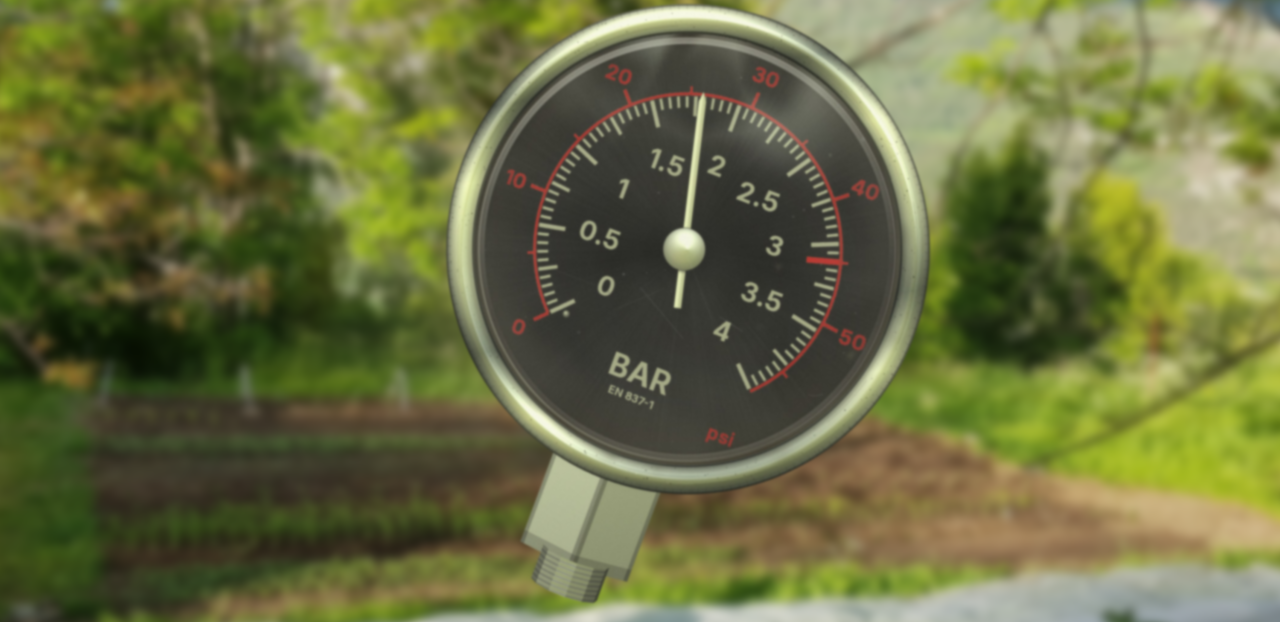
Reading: 1.8 bar
